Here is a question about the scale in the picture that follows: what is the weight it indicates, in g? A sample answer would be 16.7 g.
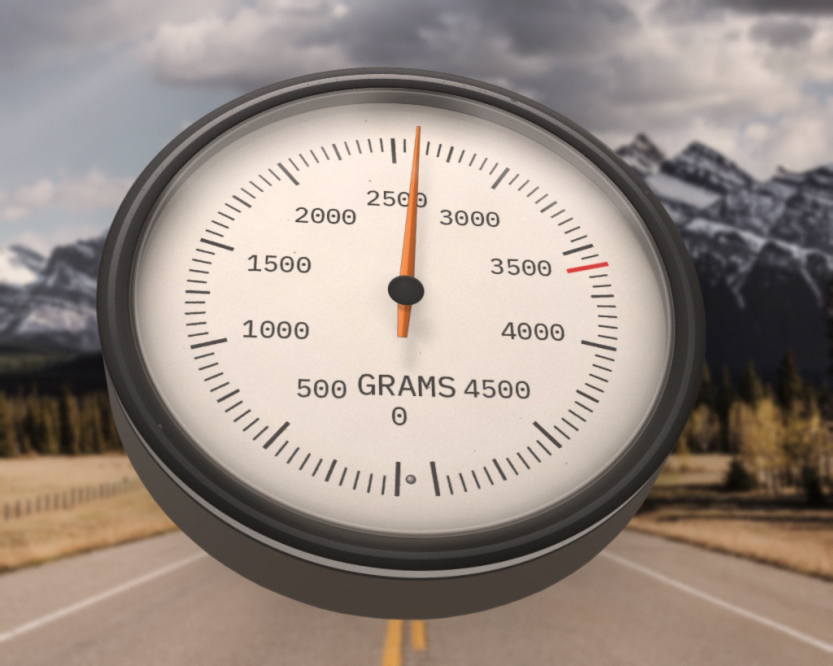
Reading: 2600 g
